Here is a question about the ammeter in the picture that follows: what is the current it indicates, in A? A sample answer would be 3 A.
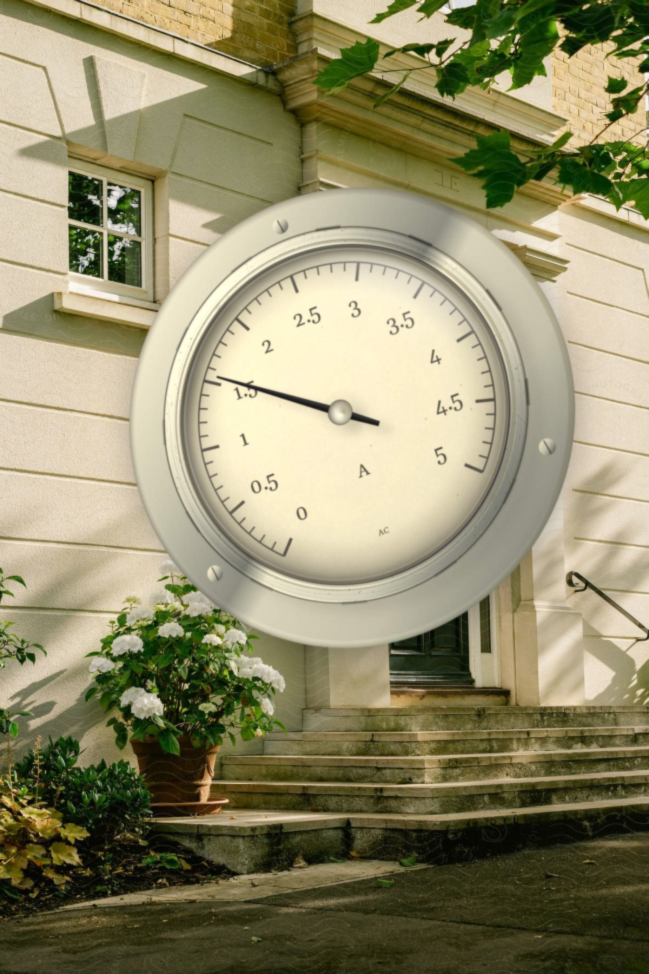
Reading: 1.55 A
